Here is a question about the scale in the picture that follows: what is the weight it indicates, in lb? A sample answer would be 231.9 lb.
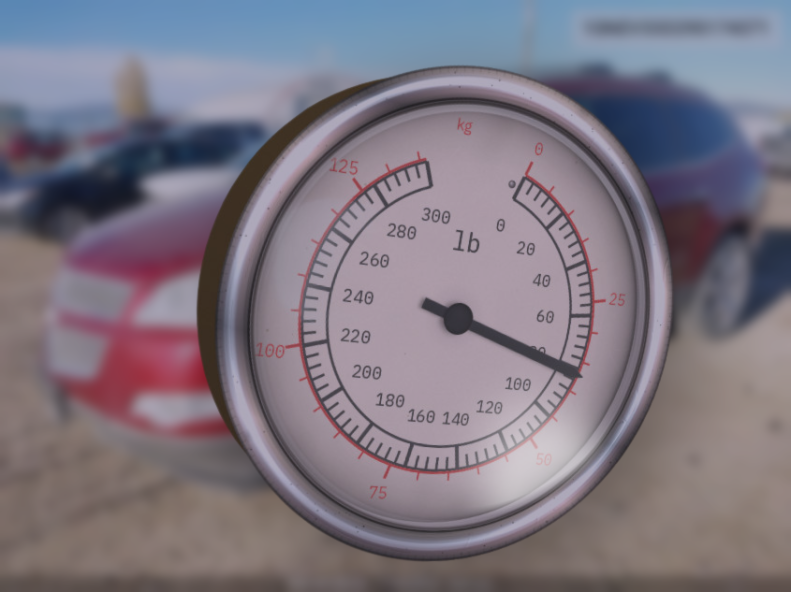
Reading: 82 lb
